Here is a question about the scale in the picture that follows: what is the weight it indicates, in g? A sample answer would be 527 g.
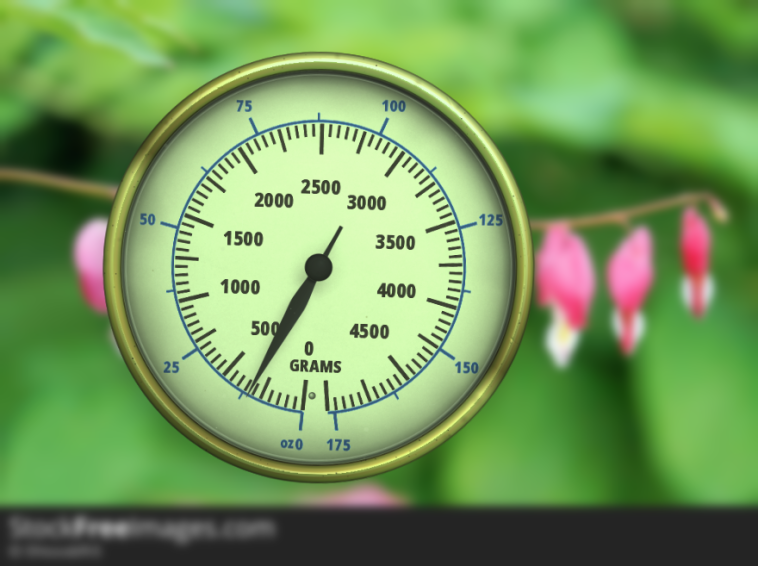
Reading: 325 g
